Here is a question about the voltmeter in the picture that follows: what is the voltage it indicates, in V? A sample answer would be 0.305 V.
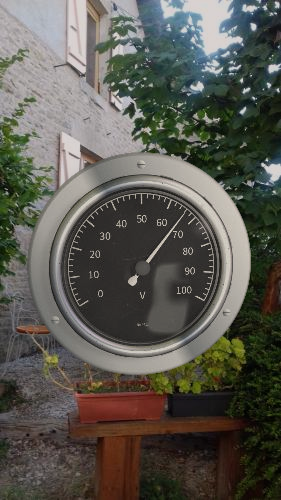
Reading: 66 V
